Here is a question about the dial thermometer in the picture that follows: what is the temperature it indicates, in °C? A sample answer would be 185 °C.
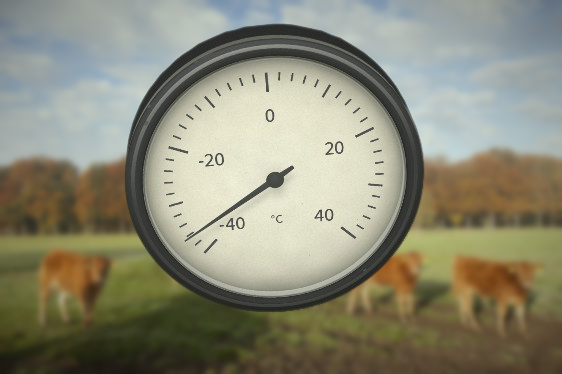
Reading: -36 °C
